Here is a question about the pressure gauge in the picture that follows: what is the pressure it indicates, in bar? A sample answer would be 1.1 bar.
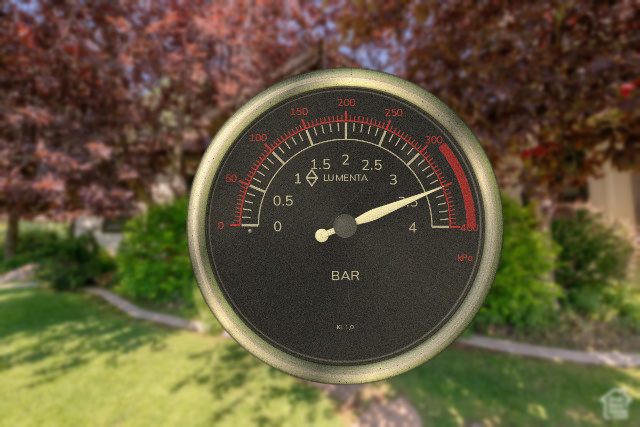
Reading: 3.5 bar
